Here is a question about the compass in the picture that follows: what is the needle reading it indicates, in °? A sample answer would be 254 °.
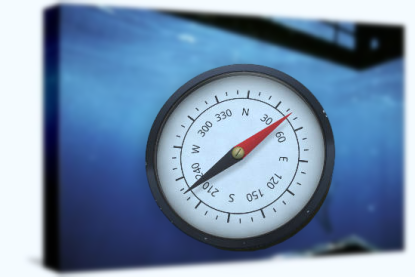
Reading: 45 °
